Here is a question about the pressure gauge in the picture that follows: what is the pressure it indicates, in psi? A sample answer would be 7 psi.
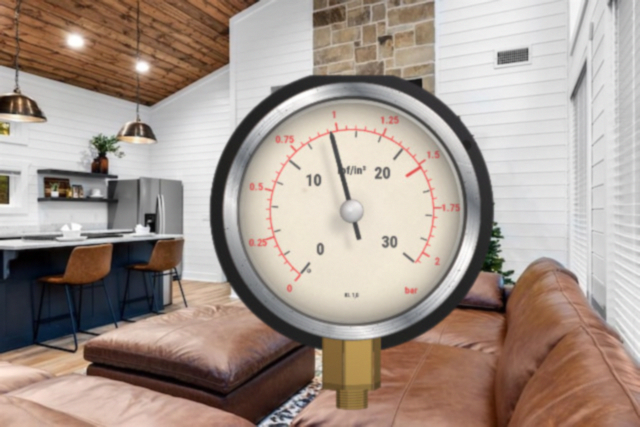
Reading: 14 psi
